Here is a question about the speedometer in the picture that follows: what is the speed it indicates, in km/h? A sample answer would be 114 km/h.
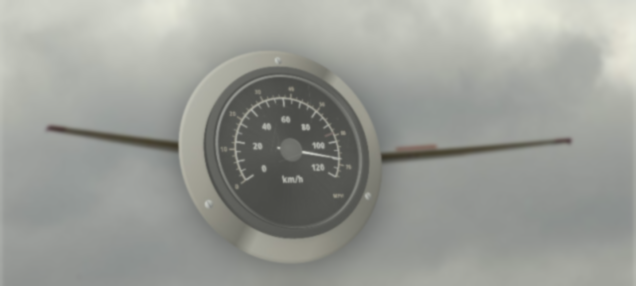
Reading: 110 km/h
